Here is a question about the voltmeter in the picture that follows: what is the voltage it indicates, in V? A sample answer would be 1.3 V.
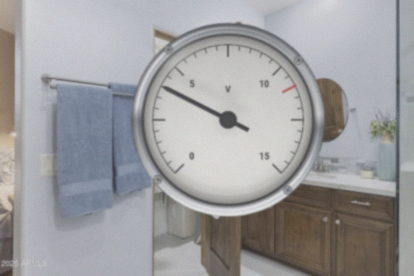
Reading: 4 V
